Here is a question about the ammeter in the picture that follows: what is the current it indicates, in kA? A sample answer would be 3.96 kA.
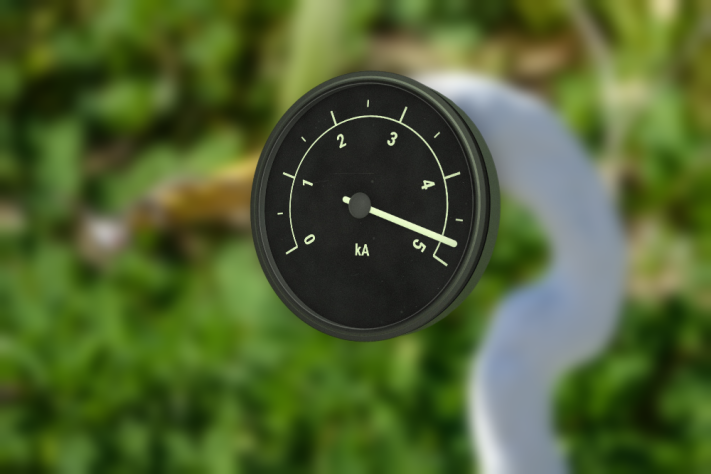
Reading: 4.75 kA
